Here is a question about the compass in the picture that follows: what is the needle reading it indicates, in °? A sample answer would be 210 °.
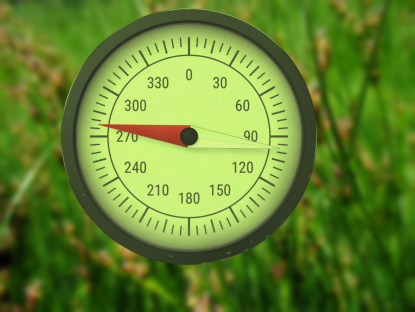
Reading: 277.5 °
